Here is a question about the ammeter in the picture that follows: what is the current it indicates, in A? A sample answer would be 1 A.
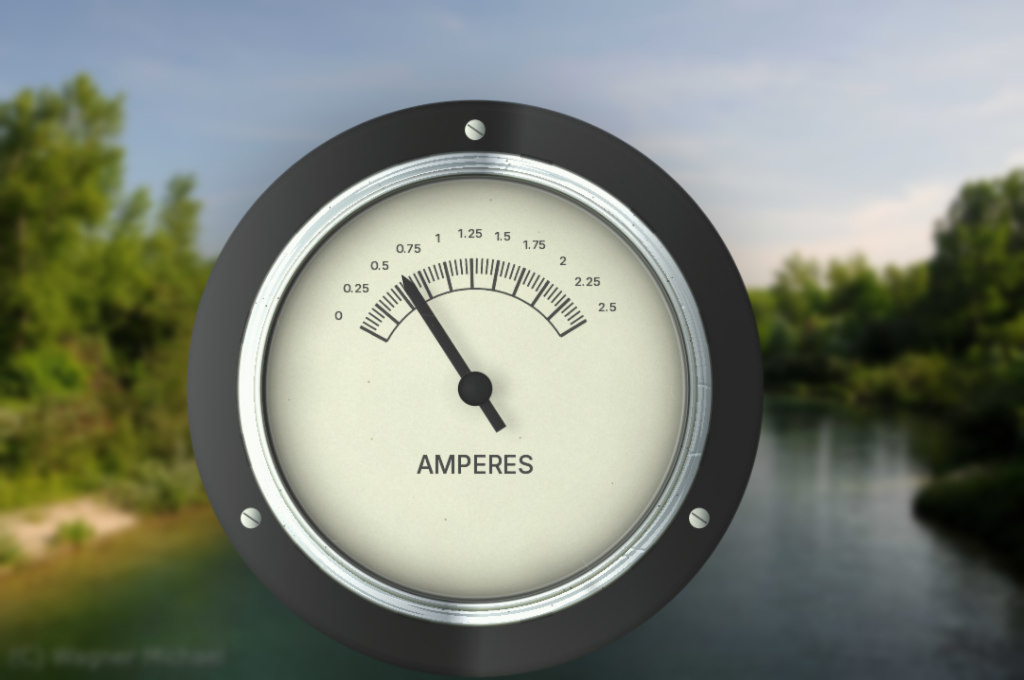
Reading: 0.6 A
